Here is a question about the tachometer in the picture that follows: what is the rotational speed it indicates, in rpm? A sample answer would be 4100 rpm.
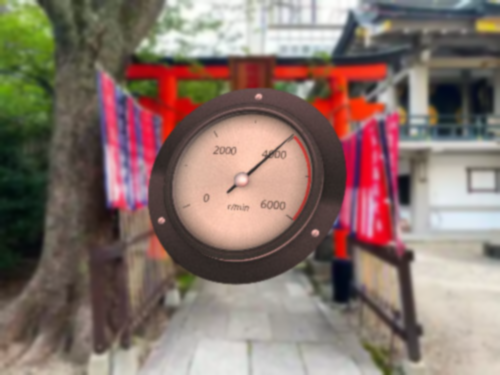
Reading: 4000 rpm
